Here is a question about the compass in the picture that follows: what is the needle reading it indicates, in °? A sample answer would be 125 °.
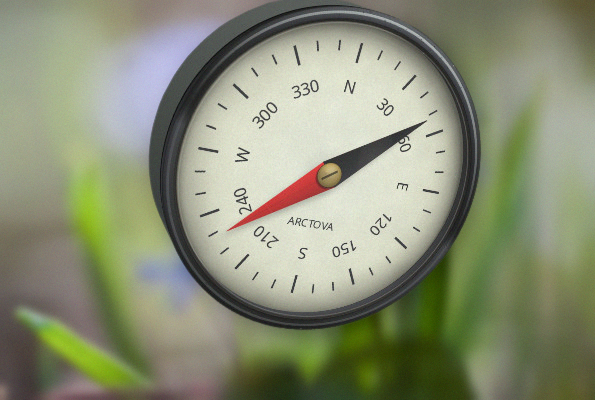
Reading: 230 °
